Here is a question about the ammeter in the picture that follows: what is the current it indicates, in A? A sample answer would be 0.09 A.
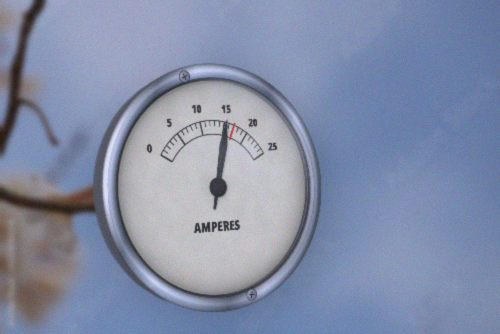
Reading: 15 A
